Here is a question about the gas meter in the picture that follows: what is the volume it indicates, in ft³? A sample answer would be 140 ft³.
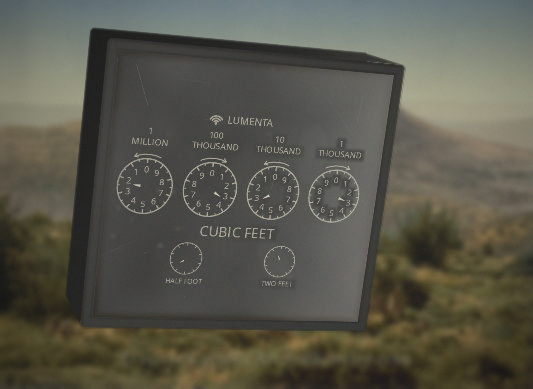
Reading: 233300 ft³
